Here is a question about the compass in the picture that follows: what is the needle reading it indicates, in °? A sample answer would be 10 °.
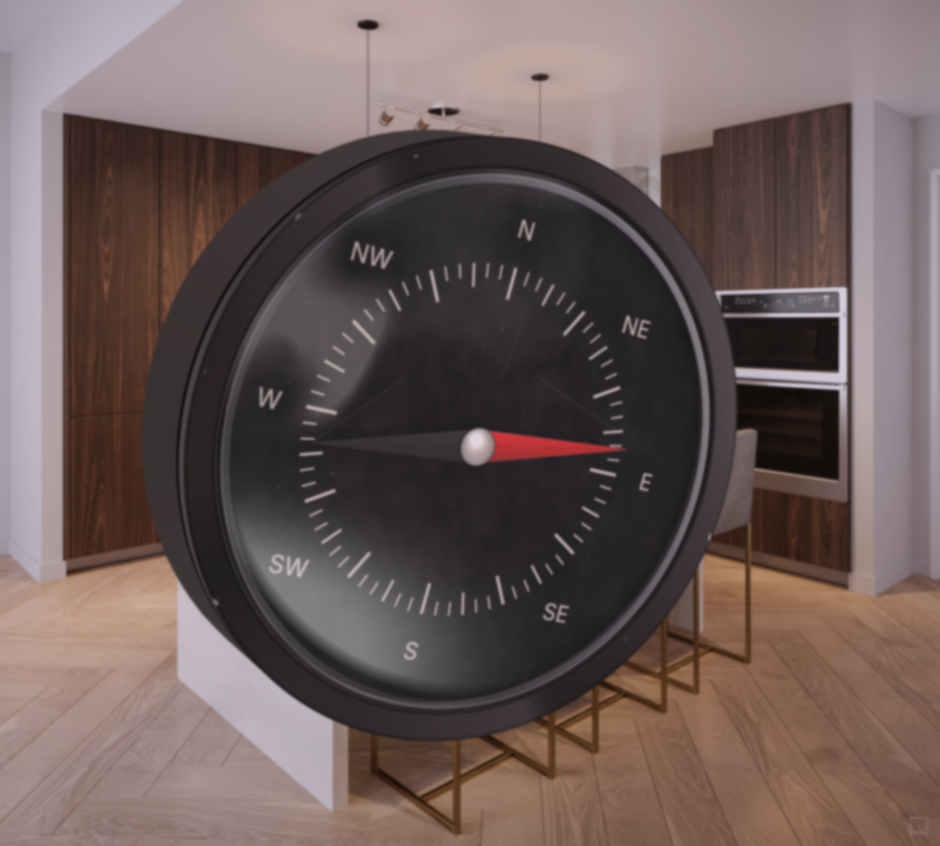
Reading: 80 °
